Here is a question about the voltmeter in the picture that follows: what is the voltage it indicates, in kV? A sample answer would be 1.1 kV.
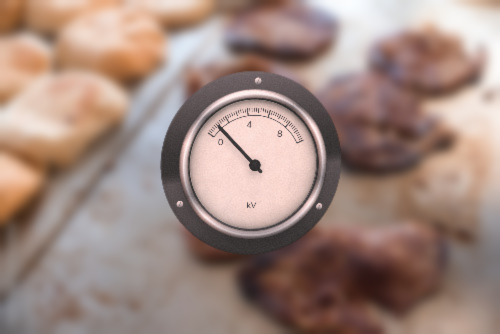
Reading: 1 kV
